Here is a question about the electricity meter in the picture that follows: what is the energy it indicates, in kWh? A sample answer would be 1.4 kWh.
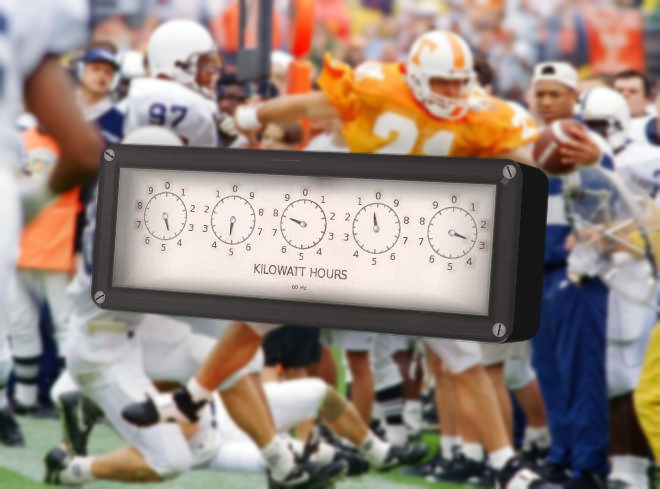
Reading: 44803 kWh
